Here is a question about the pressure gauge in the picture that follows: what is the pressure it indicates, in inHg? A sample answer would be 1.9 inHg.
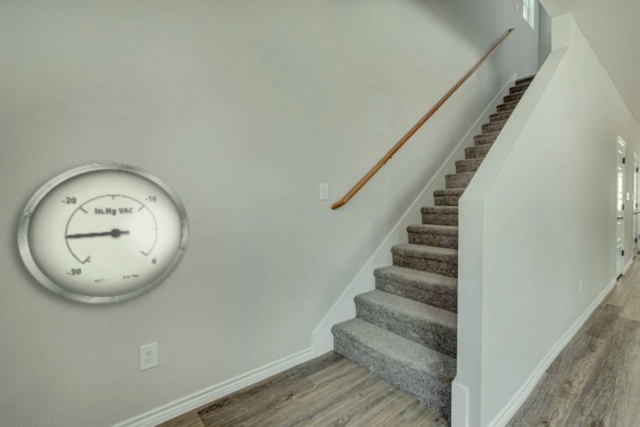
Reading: -25 inHg
